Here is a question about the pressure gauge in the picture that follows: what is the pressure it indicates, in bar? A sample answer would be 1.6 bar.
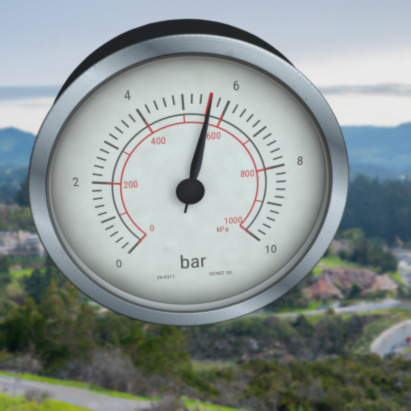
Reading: 5.6 bar
